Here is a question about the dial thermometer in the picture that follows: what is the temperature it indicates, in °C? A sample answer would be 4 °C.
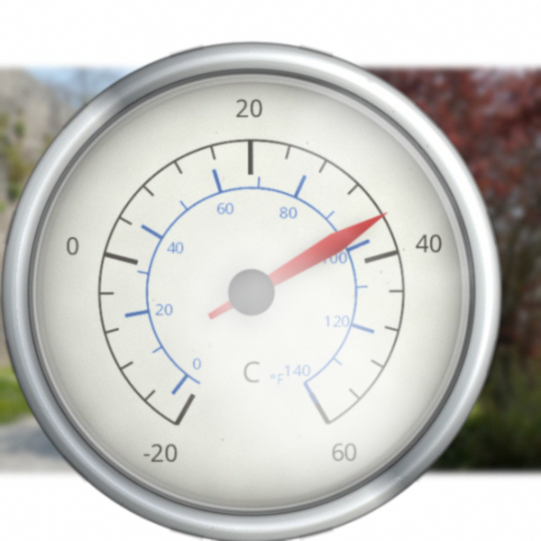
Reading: 36 °C
